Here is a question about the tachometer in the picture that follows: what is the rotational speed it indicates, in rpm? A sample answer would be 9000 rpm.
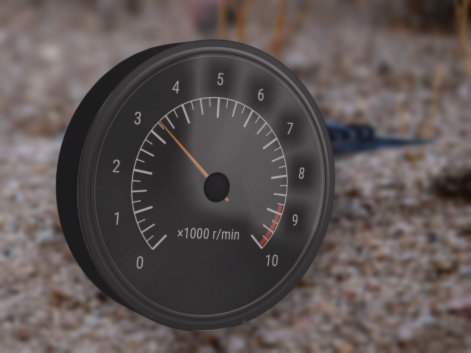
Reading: 3250 rpm
